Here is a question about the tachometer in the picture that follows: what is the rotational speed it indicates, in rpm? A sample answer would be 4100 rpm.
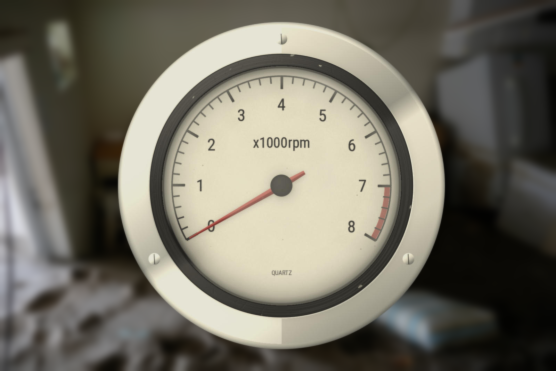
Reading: 0 rpm
